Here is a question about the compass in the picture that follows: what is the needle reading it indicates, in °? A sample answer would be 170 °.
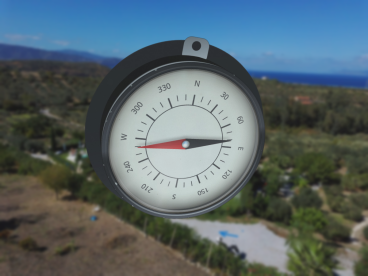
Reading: 260 °
